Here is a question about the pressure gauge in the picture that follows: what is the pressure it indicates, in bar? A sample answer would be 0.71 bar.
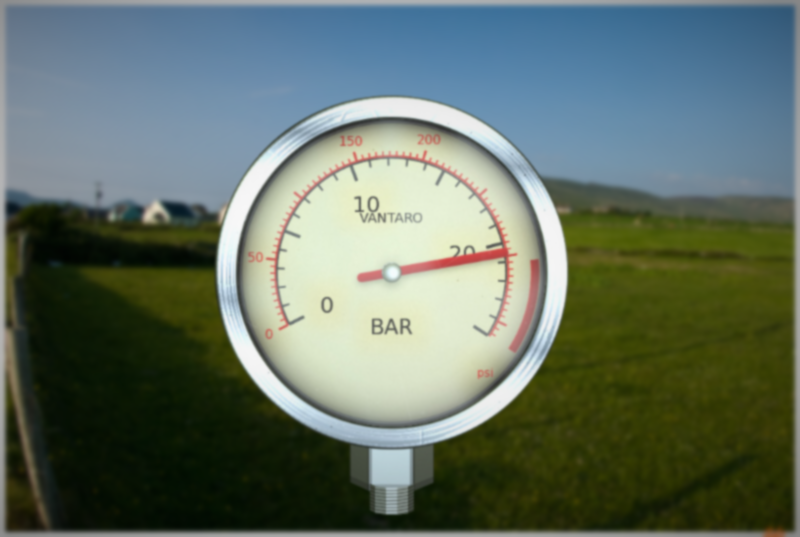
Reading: 20.5 bar
